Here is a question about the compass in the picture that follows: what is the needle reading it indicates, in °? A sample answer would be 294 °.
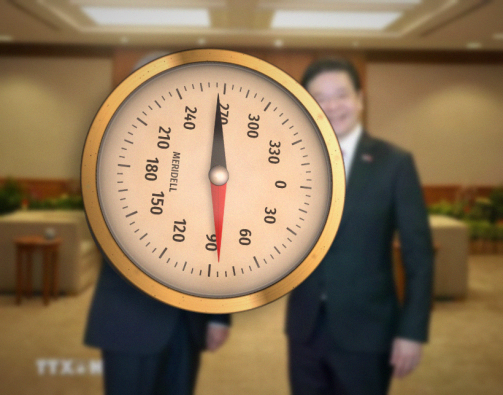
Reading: 85 °
